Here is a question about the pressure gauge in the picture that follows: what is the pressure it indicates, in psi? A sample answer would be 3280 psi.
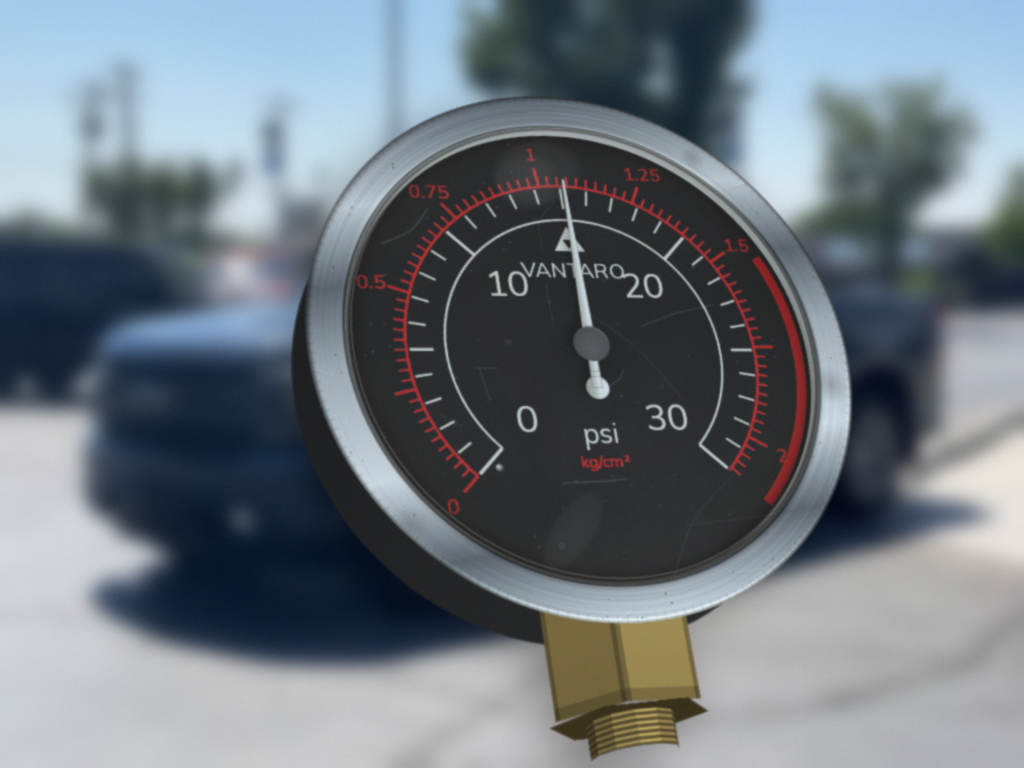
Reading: 15 psi
